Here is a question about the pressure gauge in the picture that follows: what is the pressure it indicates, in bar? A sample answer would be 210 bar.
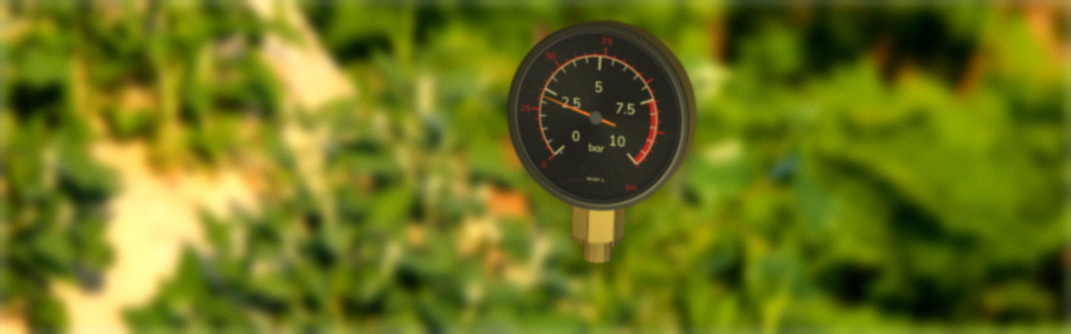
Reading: 2.25 bar
